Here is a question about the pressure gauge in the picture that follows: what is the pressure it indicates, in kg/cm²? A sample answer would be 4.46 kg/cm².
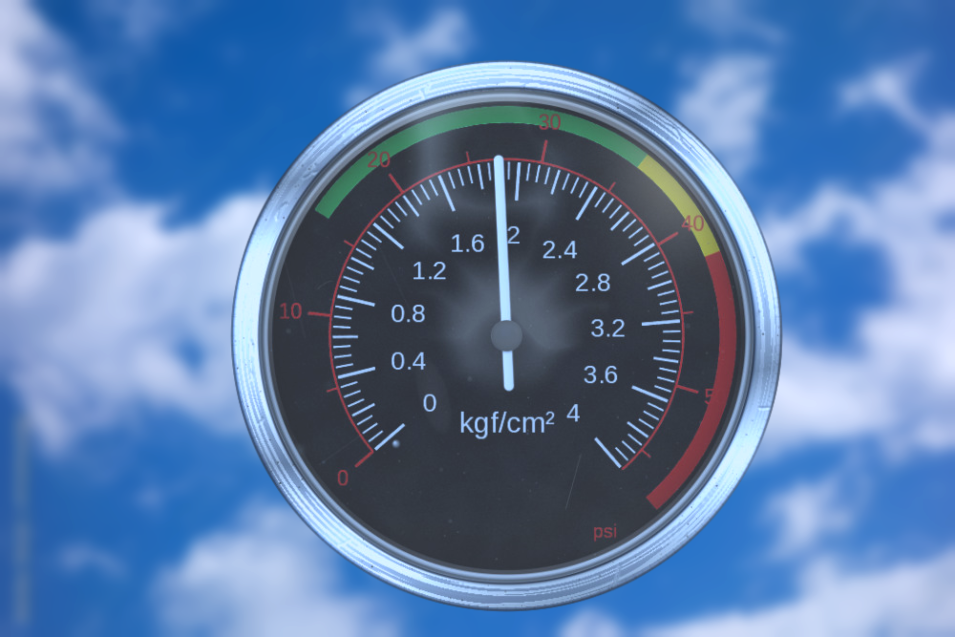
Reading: 1.9 kg/cm²
